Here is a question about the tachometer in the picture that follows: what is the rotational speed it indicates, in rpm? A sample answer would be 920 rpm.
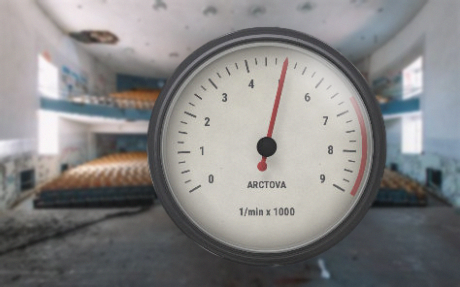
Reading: 5000 rpm
